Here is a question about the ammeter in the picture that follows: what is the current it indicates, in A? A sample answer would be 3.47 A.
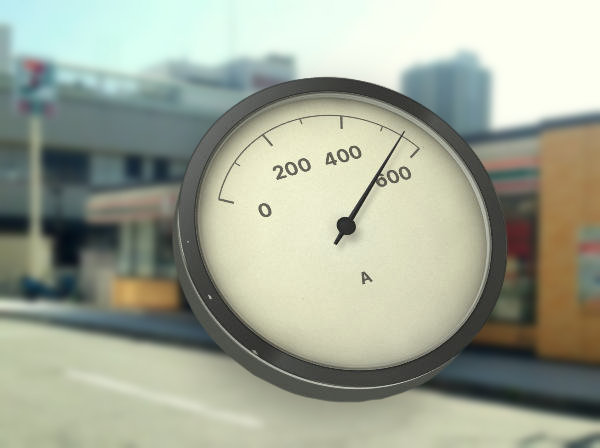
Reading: 550 A
